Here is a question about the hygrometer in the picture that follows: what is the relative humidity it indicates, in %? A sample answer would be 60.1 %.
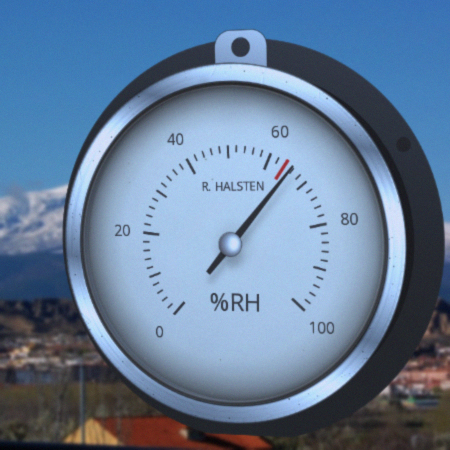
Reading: 66 %
